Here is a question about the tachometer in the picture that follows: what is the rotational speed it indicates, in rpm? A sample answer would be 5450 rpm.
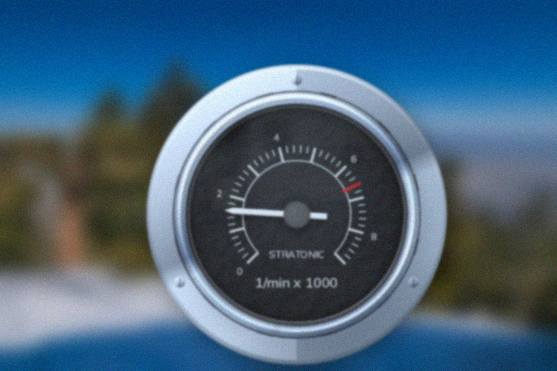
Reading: 1600 rpm
